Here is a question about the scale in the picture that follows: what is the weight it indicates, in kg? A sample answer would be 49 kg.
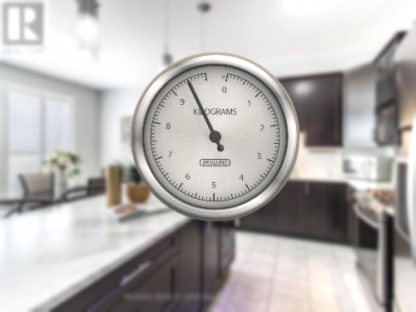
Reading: 9.5 kg
